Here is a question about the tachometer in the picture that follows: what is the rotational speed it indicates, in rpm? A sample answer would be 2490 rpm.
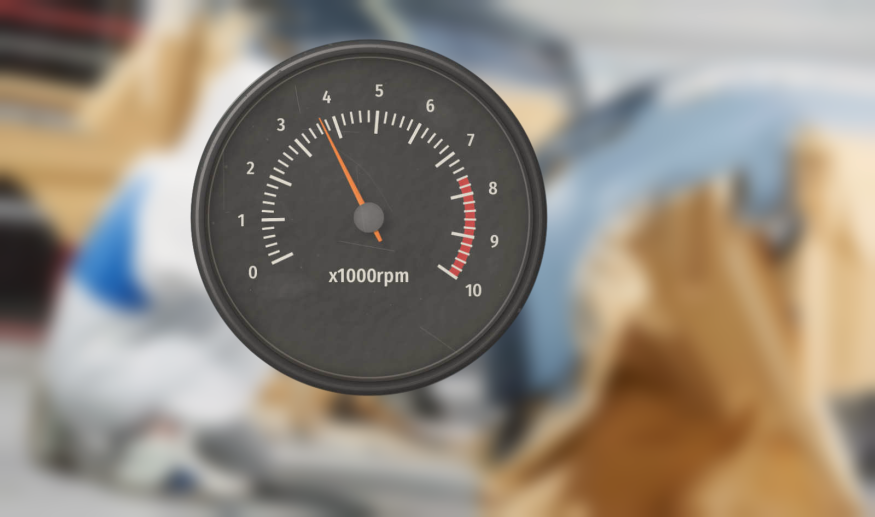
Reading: 3700 rpm
